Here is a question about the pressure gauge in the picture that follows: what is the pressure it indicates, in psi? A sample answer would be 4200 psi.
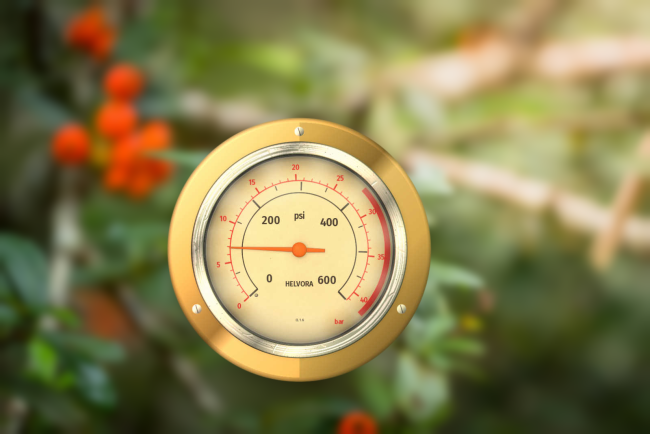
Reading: 100 psi
